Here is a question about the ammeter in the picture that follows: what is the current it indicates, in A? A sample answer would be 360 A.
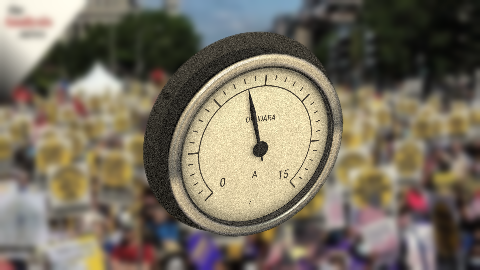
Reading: 6.5 A
